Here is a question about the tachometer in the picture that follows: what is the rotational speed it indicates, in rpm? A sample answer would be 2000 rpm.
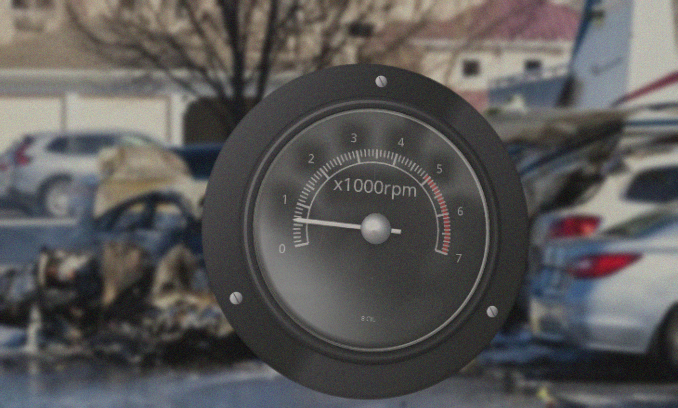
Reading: 600 rpm
